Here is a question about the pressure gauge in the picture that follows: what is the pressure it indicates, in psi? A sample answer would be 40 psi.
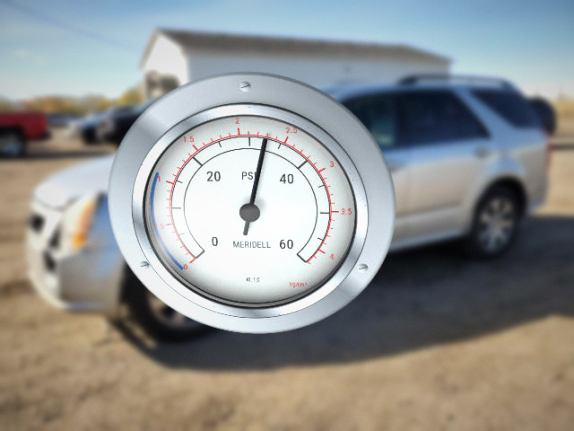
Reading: 32.5 psi
